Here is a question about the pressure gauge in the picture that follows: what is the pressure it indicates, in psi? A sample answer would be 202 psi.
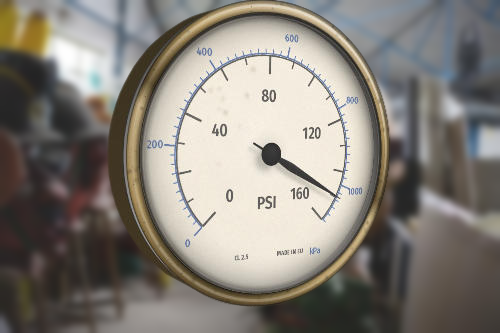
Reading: 150 psi
